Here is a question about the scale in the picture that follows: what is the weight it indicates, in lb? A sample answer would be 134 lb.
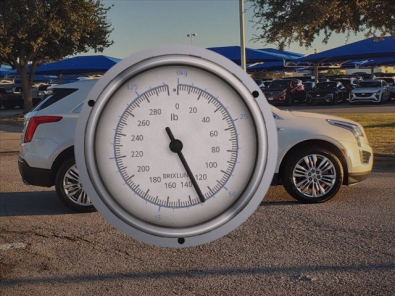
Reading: 130 lb
